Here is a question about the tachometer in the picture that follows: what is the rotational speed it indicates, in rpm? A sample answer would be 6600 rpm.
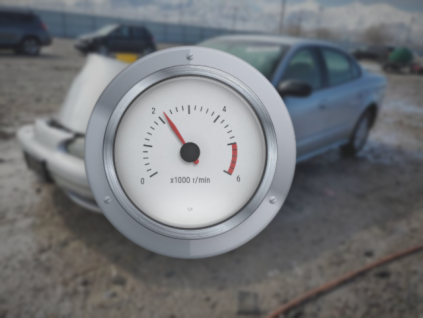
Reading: 2200 rpm
